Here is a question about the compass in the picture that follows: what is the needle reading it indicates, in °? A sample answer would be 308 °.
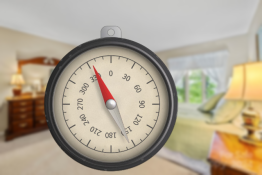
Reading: 335 °
